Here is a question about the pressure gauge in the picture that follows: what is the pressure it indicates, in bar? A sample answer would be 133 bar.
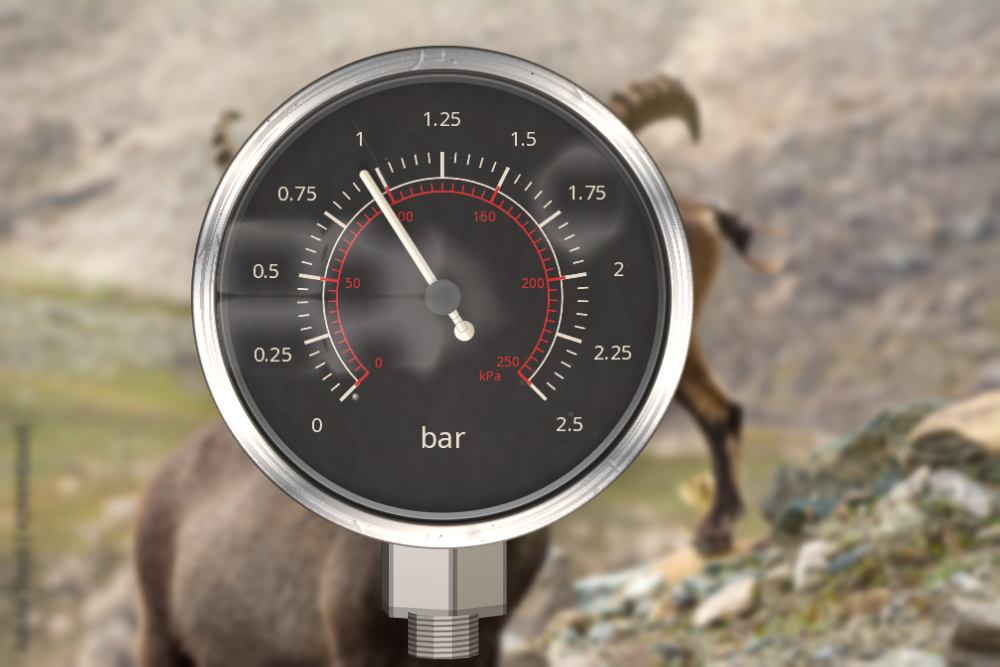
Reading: 0.95 bar
